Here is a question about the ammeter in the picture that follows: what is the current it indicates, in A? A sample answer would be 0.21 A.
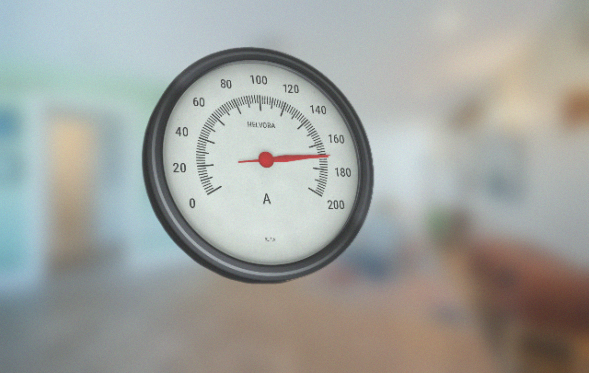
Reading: 170 A
